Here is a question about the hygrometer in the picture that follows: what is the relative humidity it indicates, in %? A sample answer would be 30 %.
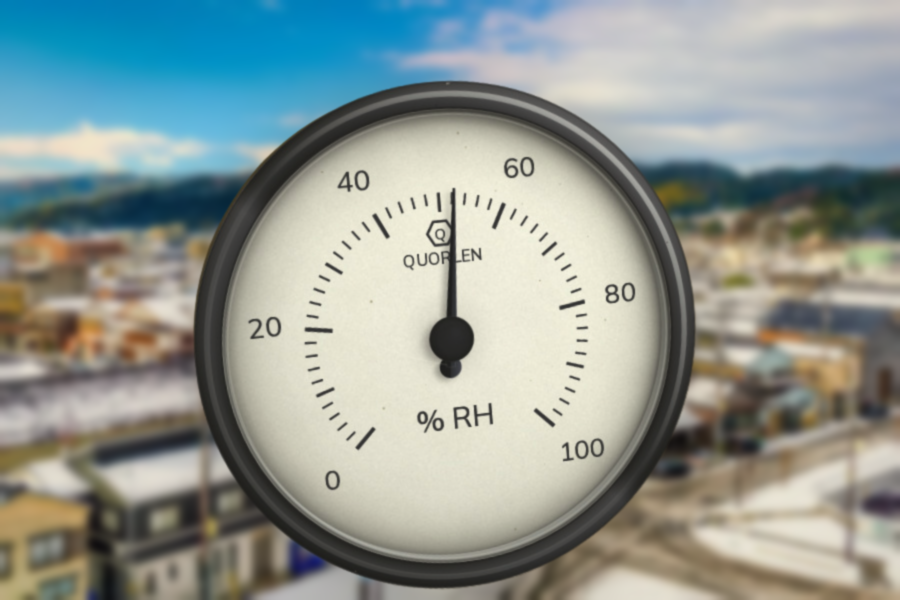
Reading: 52 %
